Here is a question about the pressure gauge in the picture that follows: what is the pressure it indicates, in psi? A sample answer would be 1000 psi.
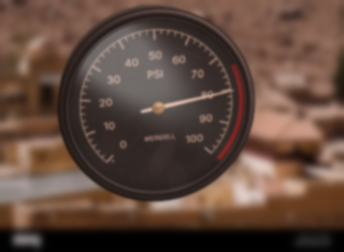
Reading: 80 psi
